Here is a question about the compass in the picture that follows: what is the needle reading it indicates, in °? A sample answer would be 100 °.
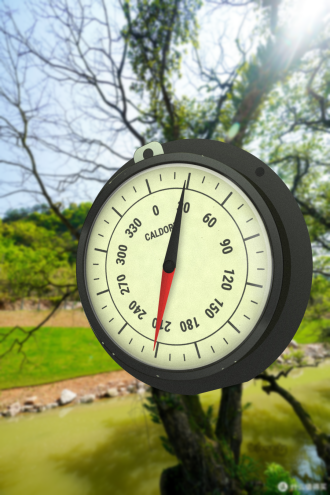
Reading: 210 °
